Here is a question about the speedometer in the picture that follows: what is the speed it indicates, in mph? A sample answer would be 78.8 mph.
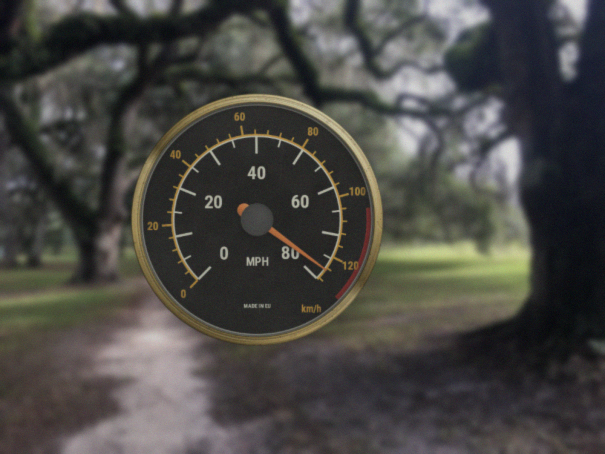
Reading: 77.5 mph
